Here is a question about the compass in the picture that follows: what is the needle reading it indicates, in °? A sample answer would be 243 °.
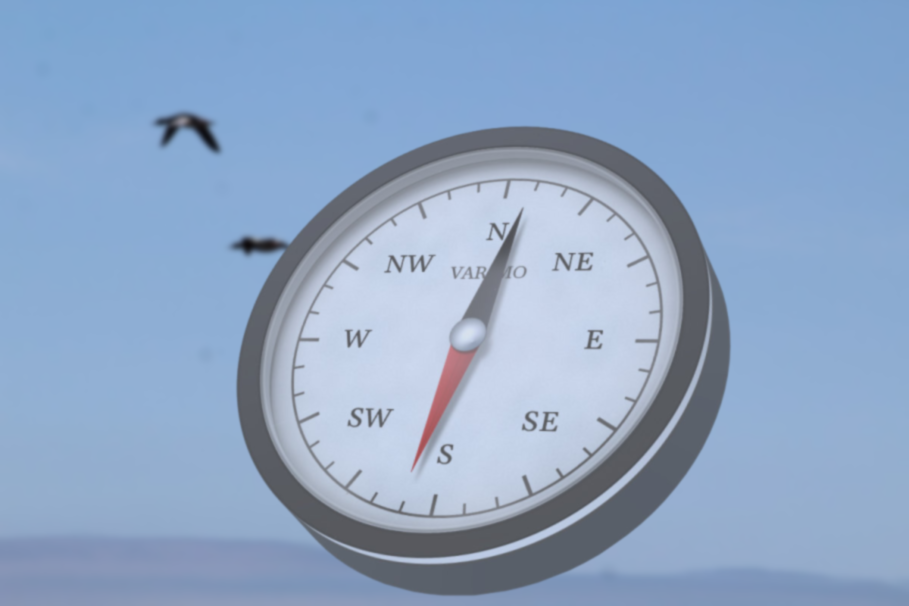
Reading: 190 °
